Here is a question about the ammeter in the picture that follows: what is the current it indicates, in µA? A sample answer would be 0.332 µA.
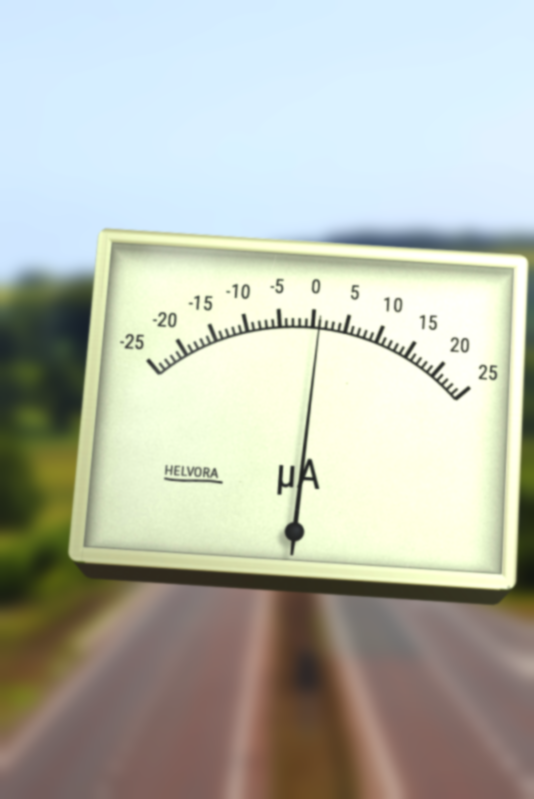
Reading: 1 µA
